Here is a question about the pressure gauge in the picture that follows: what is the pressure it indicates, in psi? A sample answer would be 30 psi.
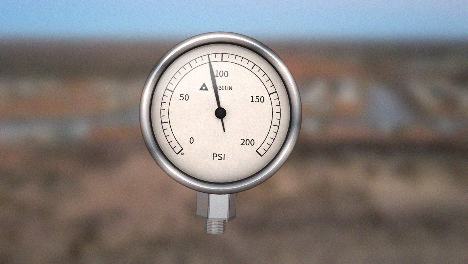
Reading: 90 psi
